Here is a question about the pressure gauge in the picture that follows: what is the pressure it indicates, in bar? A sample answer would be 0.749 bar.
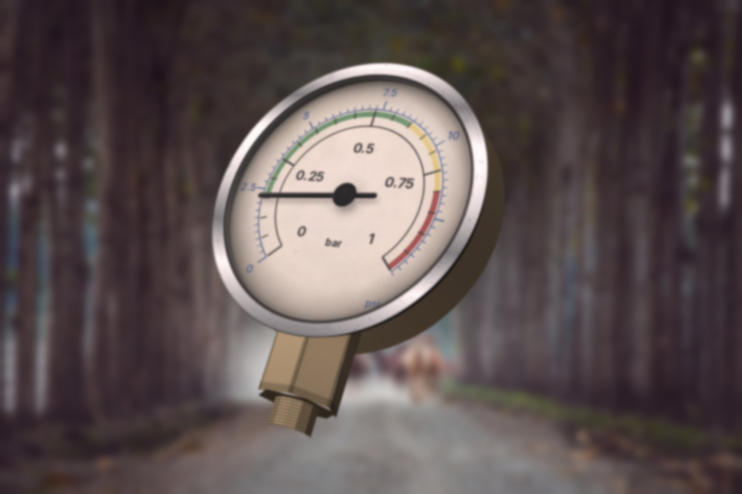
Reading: 0.15 bar
